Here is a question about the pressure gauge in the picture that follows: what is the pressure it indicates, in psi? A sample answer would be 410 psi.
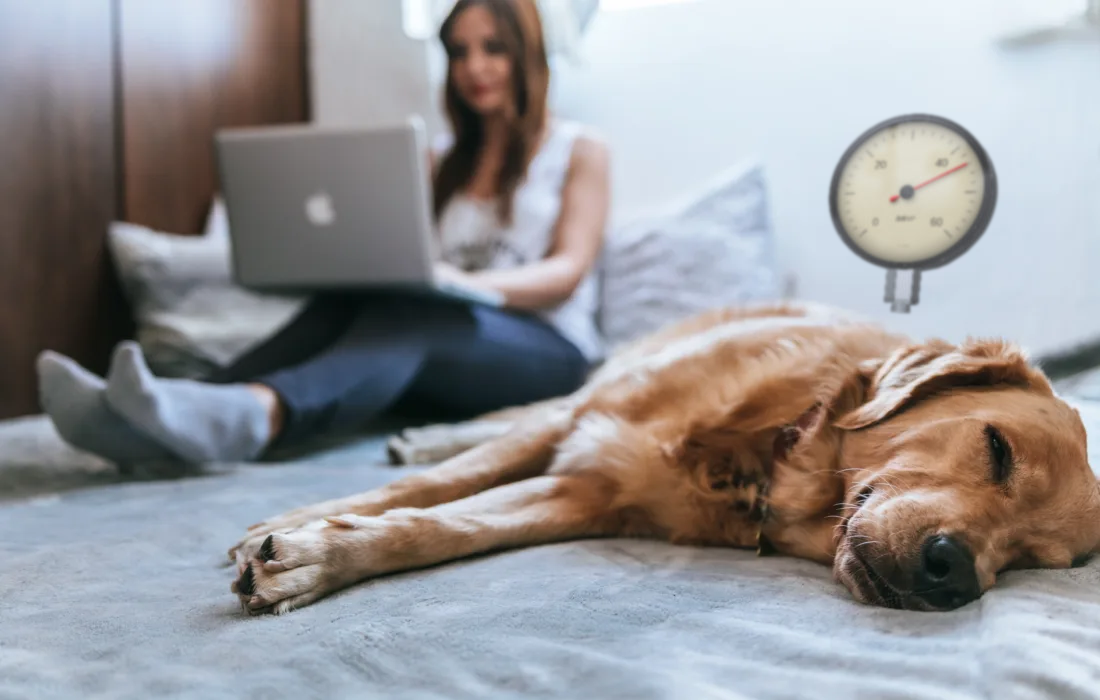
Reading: 44 psi
